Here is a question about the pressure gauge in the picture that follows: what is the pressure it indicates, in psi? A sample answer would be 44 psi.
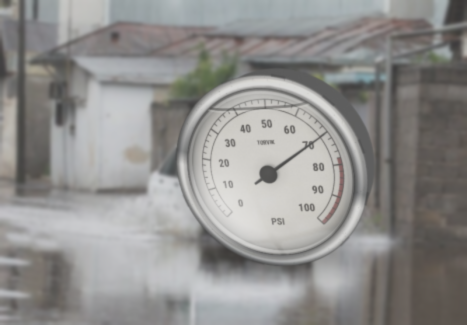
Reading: 70 psi
